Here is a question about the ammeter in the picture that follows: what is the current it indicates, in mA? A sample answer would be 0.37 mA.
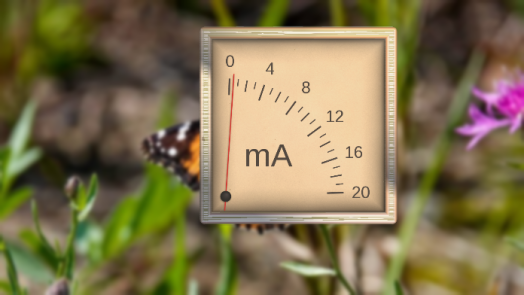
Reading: 0.5 mA
